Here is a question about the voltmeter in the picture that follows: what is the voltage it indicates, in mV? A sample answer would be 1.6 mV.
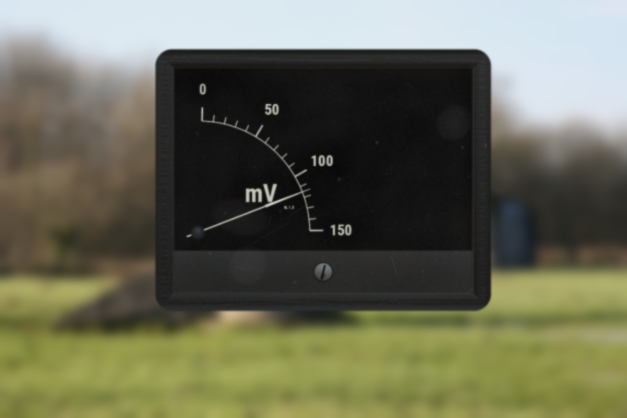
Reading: 115 mV
